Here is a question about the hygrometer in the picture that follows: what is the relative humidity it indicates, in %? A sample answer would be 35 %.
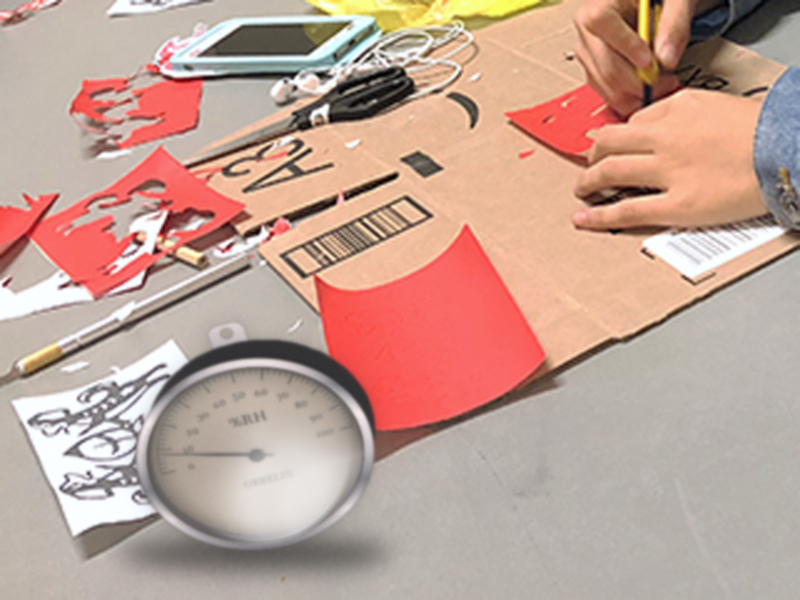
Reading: 10 %
